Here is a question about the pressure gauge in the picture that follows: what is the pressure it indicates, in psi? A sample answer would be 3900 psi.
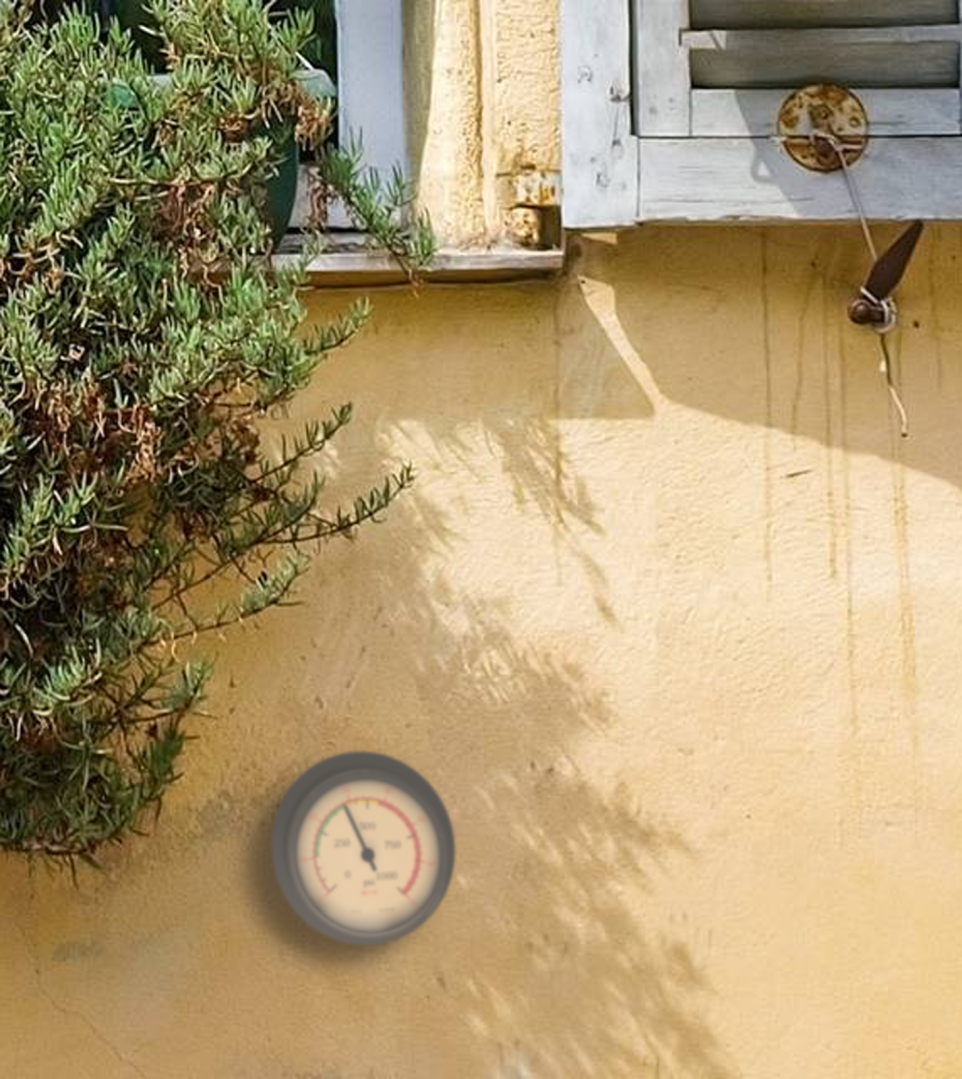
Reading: 400 psi
